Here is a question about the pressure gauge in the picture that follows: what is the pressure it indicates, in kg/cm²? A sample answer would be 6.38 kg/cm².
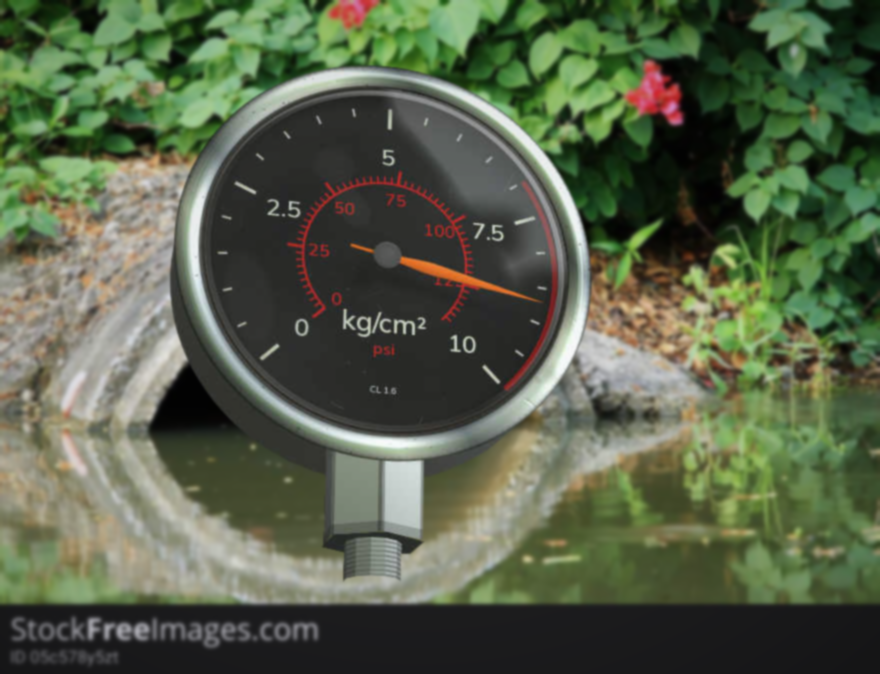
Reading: 8.75 kg/cm²
